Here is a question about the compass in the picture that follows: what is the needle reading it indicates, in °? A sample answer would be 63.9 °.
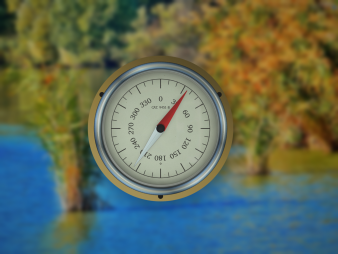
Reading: 35 °
